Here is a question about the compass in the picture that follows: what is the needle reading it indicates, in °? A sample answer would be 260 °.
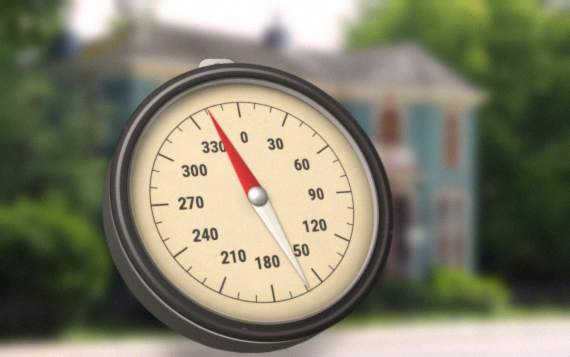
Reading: 340 °
